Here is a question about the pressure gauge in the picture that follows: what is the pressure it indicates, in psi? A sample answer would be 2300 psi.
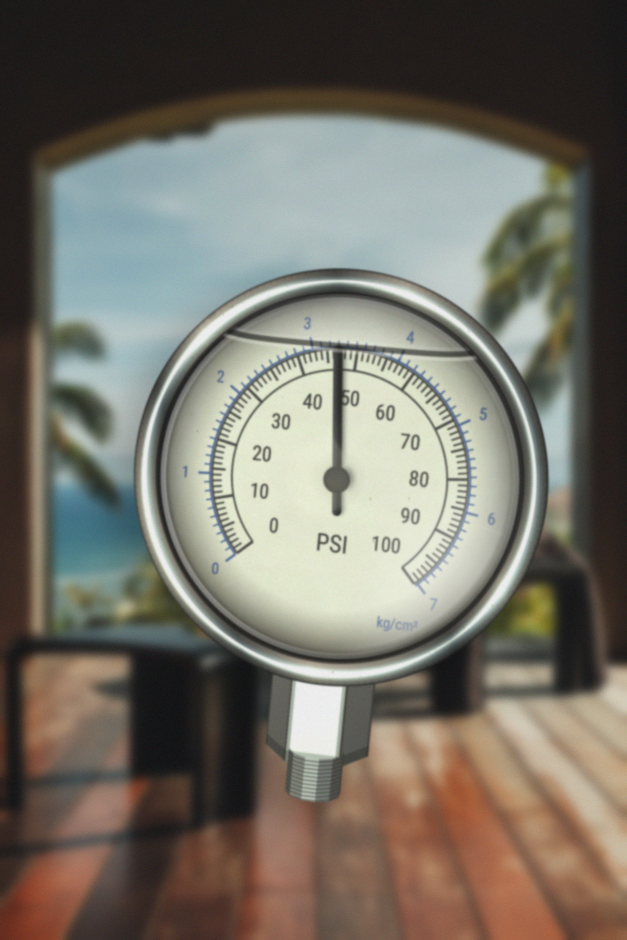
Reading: 47 psi
